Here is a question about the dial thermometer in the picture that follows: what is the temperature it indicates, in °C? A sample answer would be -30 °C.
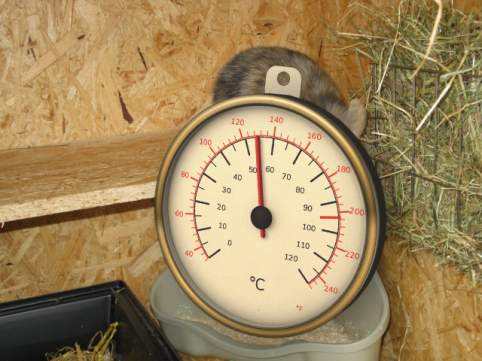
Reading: 55 °C
